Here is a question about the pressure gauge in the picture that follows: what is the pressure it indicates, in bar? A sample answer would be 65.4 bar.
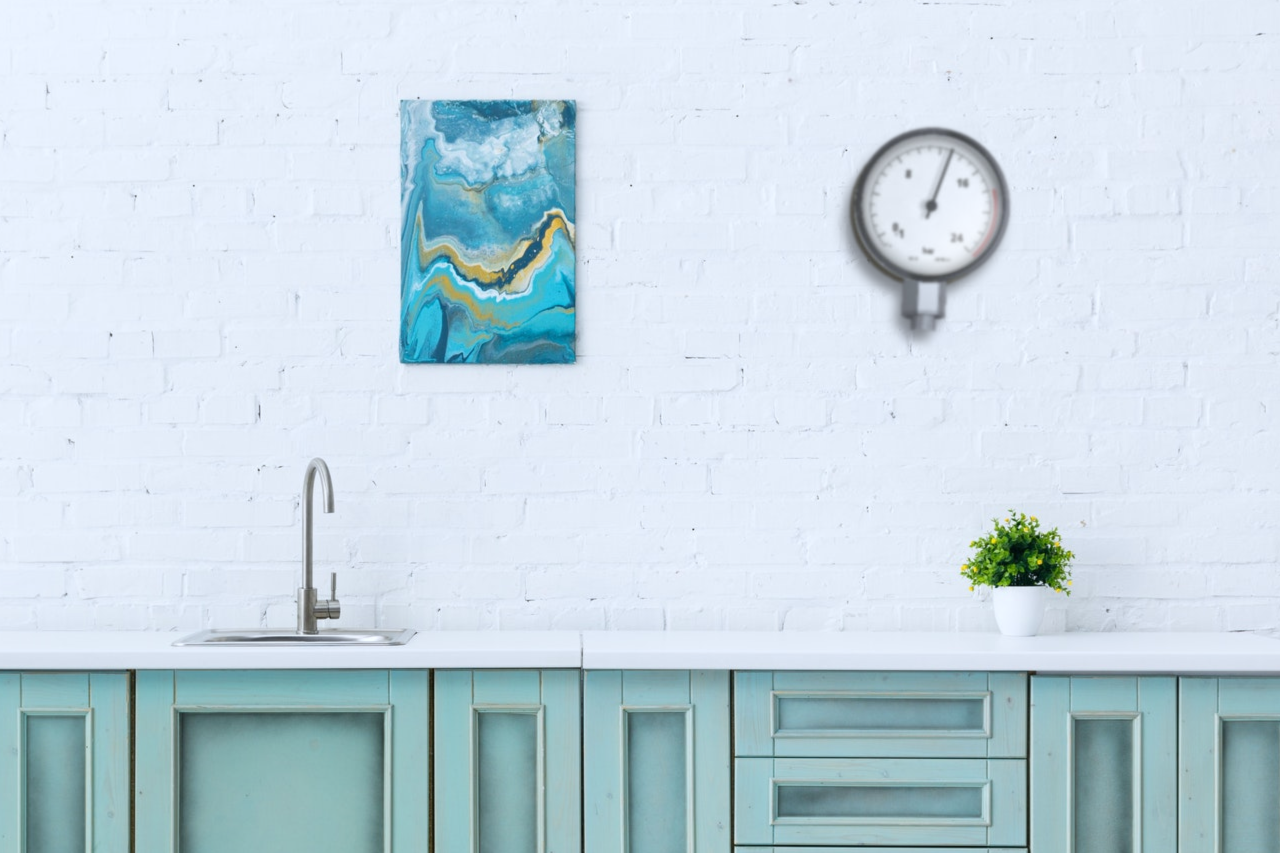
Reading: 13 bar
